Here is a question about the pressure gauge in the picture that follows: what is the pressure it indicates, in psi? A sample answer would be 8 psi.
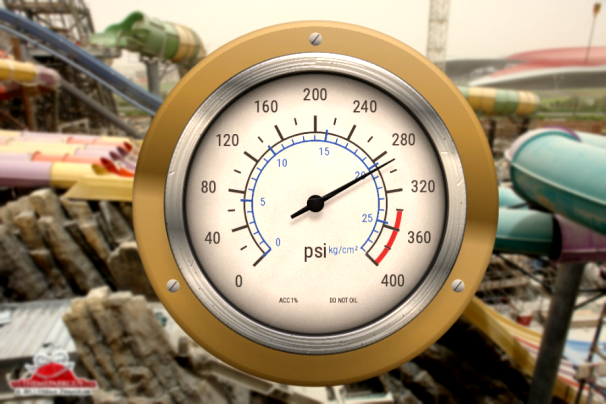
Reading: 290 psi
